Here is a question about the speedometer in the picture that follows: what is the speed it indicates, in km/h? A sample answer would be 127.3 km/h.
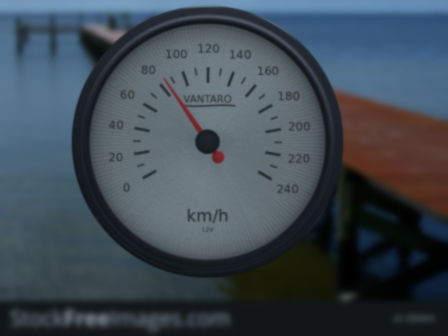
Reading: 85 km/h
